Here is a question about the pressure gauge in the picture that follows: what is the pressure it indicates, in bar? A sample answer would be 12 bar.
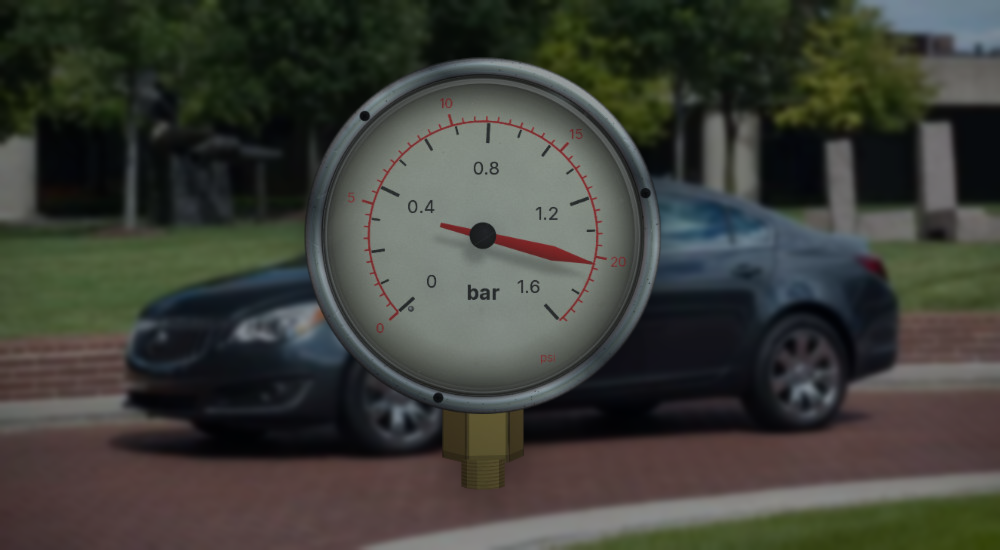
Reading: 1.4 bar
